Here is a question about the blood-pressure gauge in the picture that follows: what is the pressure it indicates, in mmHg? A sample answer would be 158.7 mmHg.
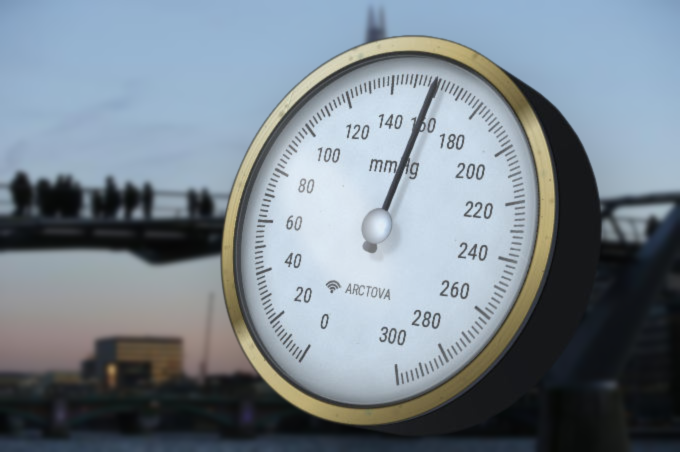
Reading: 160 mmHg
